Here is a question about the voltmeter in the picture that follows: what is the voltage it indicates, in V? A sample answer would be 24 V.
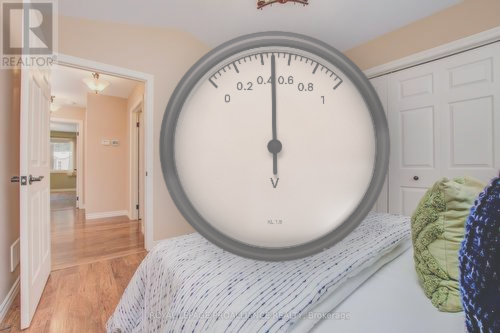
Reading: 0.48 V
